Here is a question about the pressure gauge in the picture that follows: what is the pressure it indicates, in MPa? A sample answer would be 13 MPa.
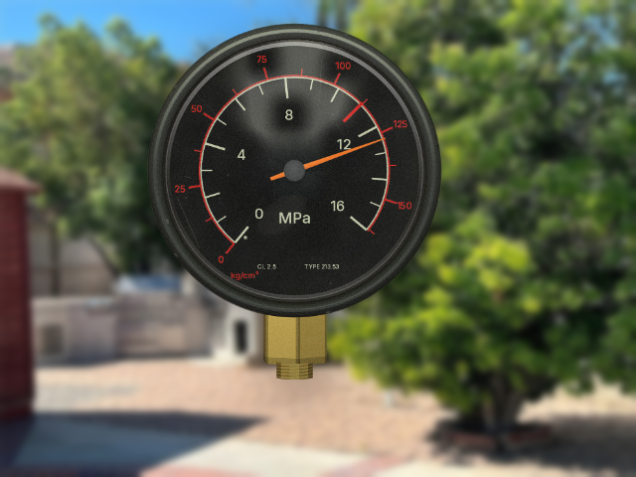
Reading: 12.5 MPa
